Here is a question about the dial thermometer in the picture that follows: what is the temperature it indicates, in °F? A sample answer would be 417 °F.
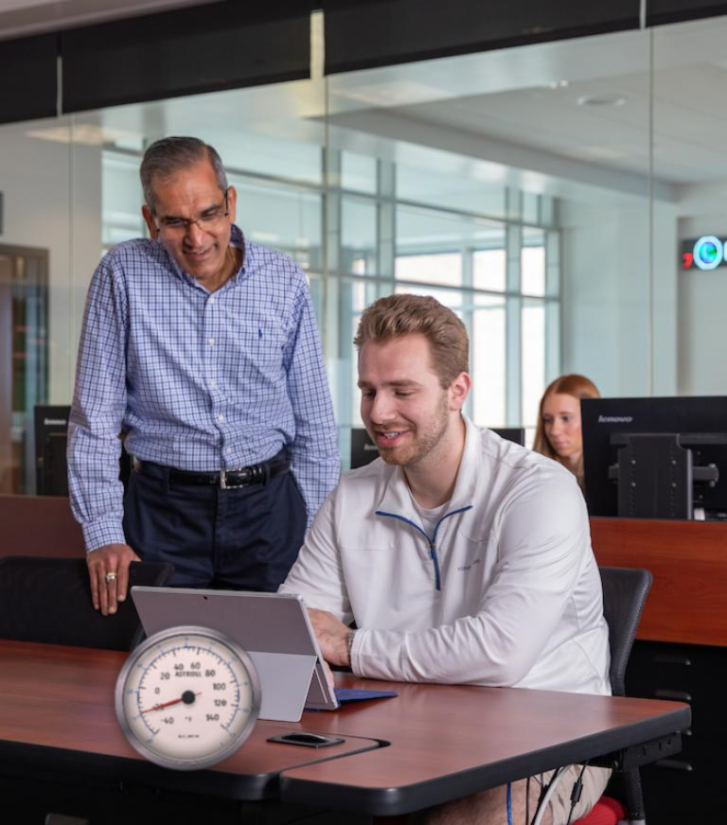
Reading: -20 °F
